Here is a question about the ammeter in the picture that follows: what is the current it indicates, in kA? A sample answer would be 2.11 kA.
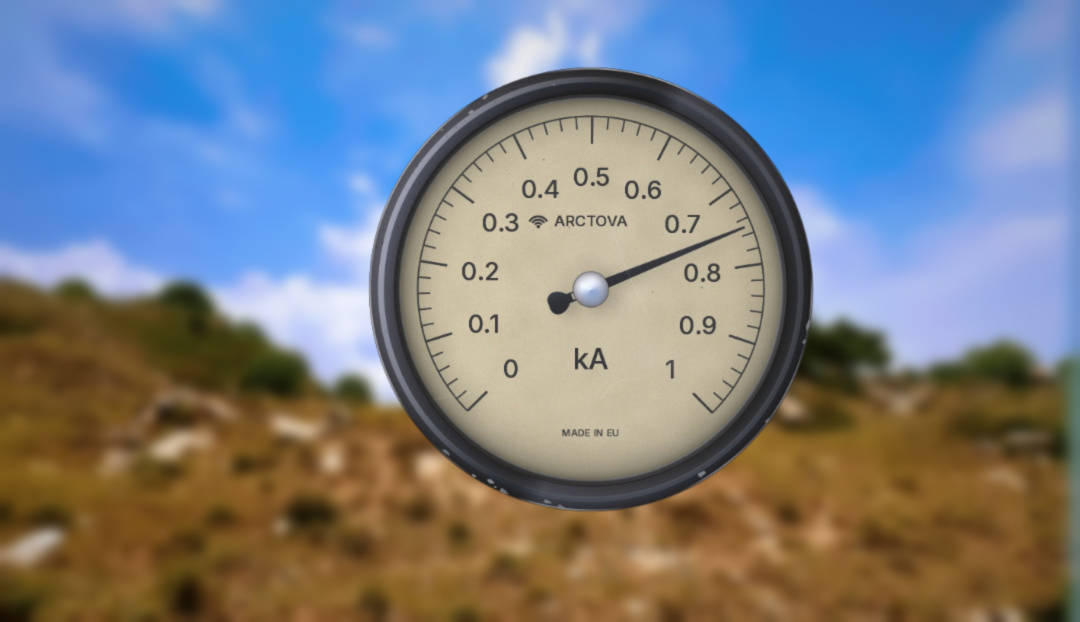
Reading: 0.75 kA
